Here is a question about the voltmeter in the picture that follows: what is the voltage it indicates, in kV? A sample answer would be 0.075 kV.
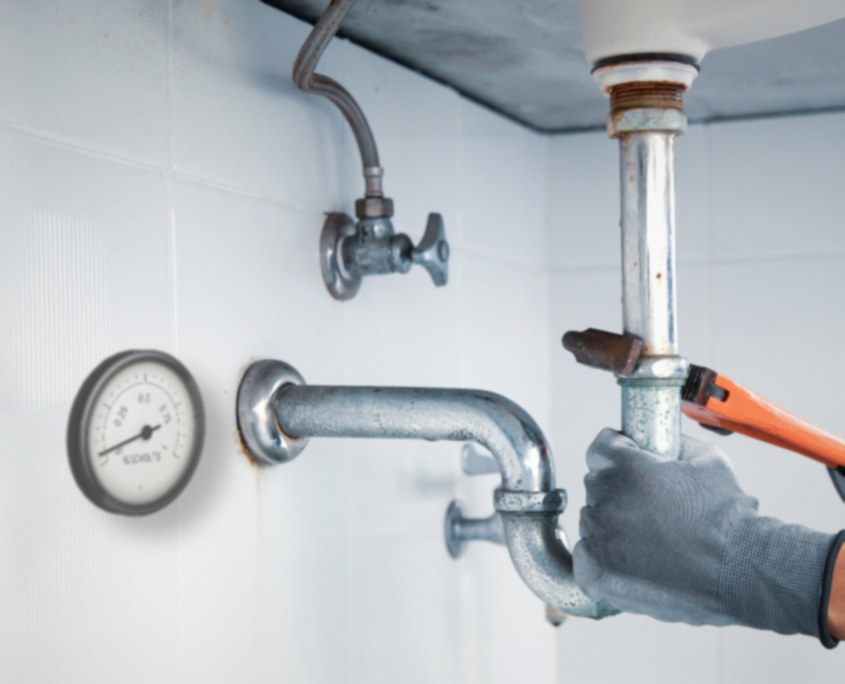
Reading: 0.05 kV
